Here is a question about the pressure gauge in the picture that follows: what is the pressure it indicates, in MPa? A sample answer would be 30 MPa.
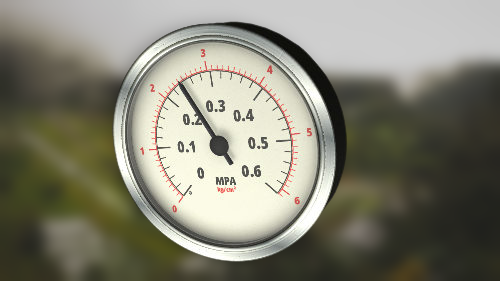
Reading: 0.24 MPa
